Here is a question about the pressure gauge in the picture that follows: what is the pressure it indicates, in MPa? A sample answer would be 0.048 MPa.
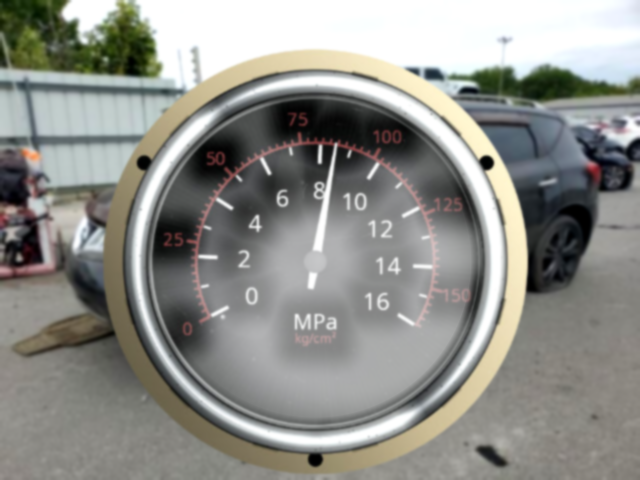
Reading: 8.5 MPa
